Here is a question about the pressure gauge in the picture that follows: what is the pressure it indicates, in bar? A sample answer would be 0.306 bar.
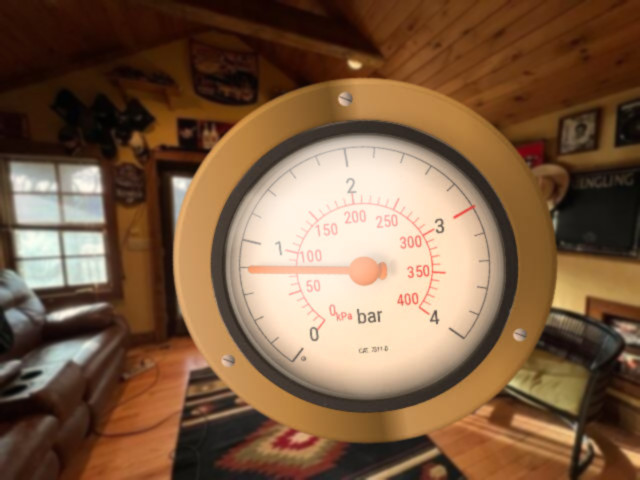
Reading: 0.8 bar
